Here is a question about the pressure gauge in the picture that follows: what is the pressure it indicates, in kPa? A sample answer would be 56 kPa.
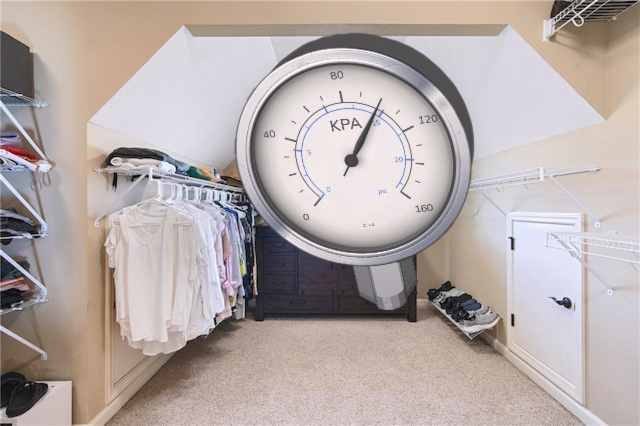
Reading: 100 kPa
